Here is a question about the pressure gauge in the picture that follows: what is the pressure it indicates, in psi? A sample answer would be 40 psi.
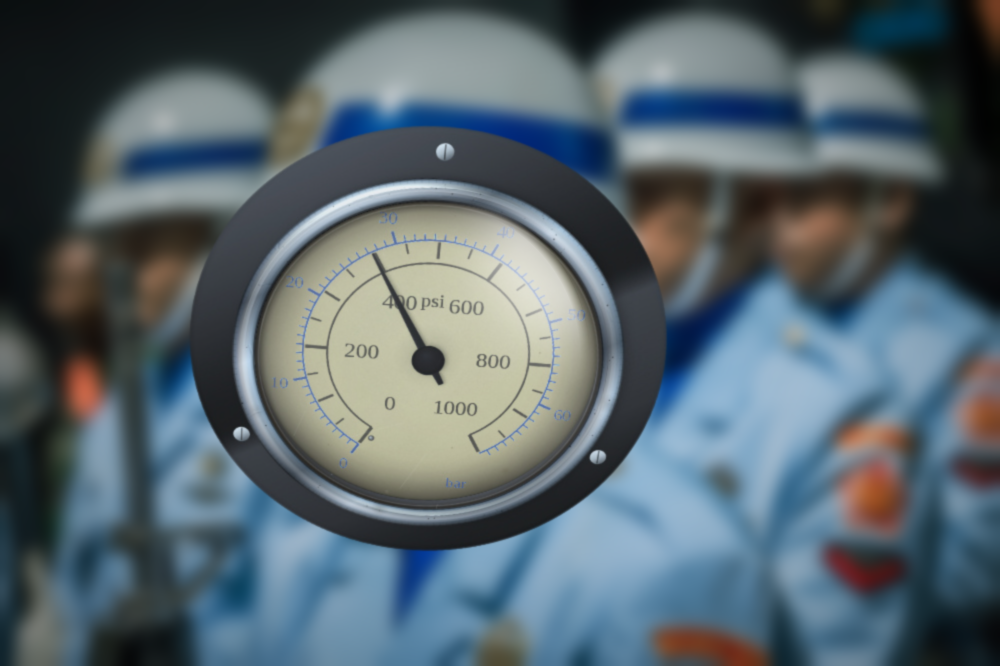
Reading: 400 psi
